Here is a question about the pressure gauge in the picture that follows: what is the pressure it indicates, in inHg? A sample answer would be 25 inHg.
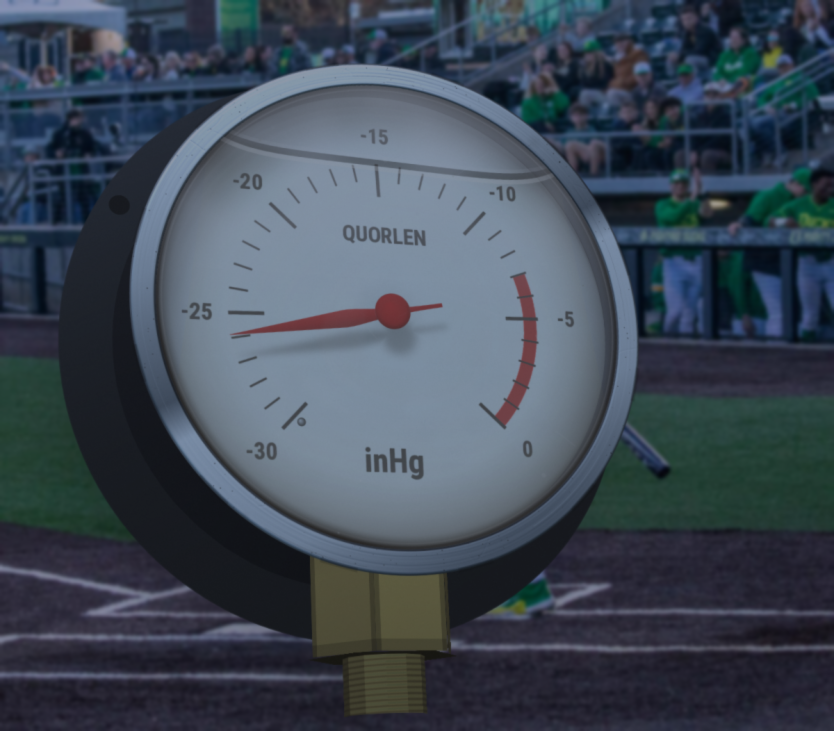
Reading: -26 inHg
